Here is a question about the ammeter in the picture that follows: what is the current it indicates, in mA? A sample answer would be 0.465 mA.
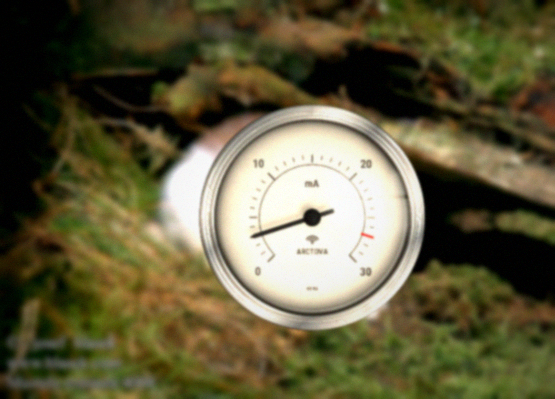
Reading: 3 mA
